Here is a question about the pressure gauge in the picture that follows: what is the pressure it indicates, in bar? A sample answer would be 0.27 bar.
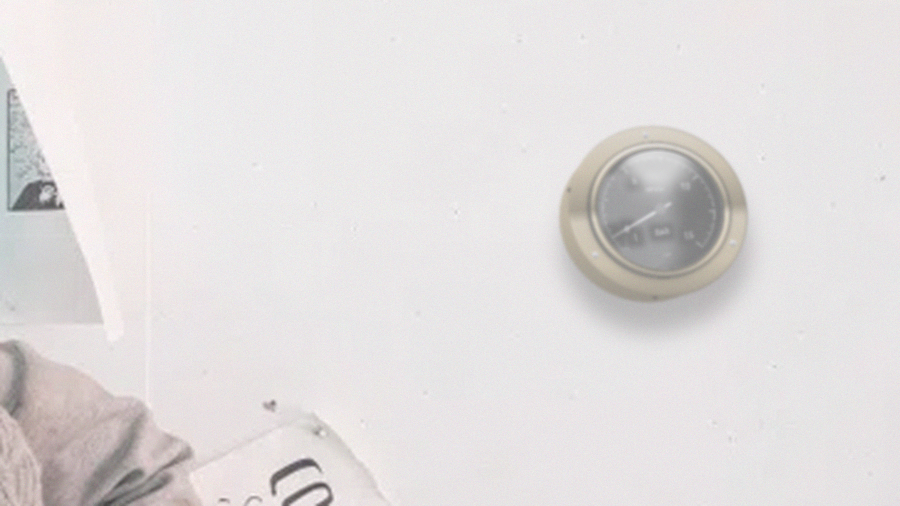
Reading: 0 bar
